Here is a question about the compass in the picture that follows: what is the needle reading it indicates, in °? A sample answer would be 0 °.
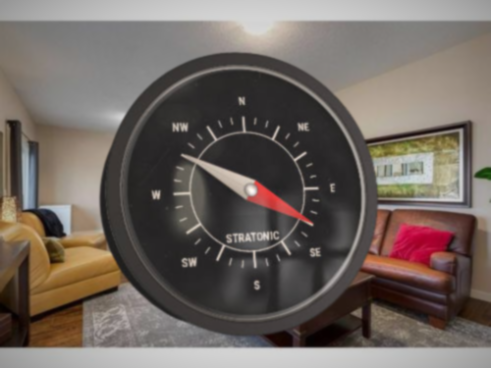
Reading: 120 °
